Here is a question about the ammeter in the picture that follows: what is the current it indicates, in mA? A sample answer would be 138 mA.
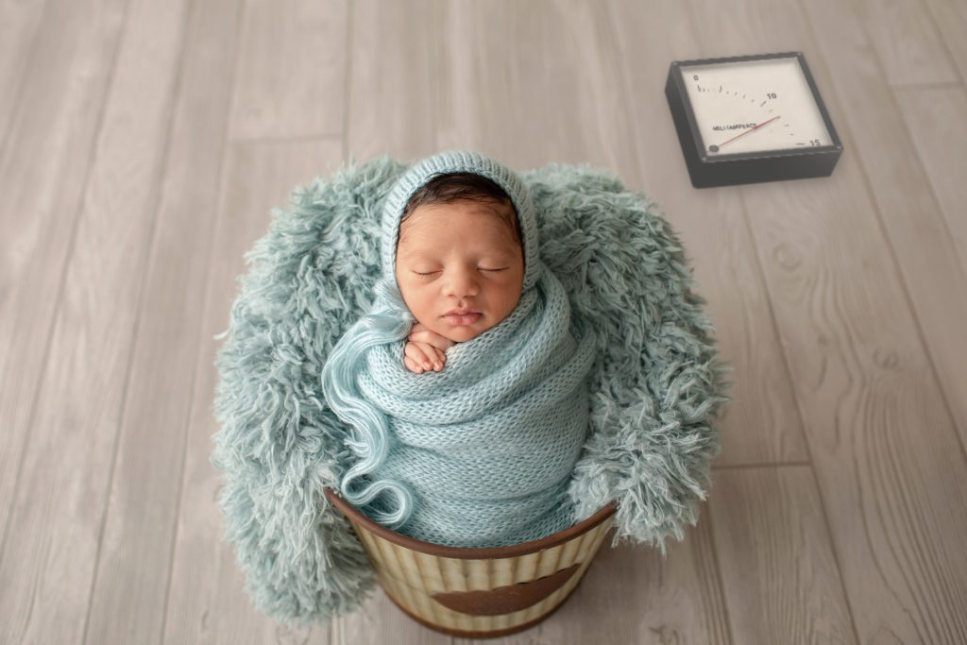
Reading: 12 mA
